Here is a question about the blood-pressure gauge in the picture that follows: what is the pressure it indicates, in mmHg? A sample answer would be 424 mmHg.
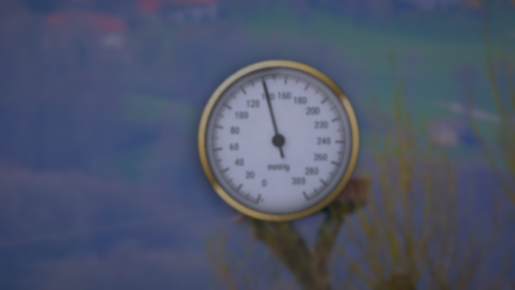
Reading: 140 mmHg
